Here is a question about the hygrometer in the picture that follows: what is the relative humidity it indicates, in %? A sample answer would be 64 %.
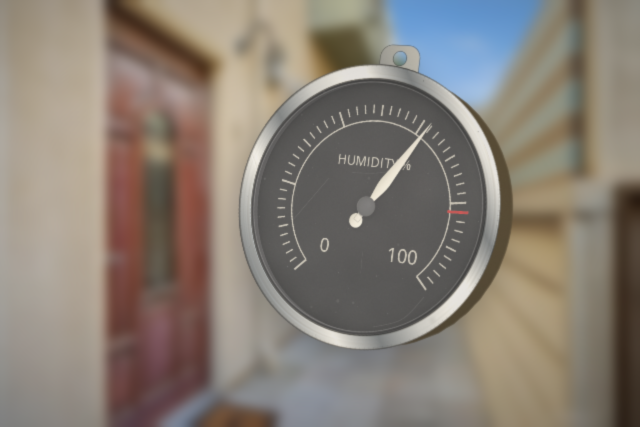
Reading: 62 %
